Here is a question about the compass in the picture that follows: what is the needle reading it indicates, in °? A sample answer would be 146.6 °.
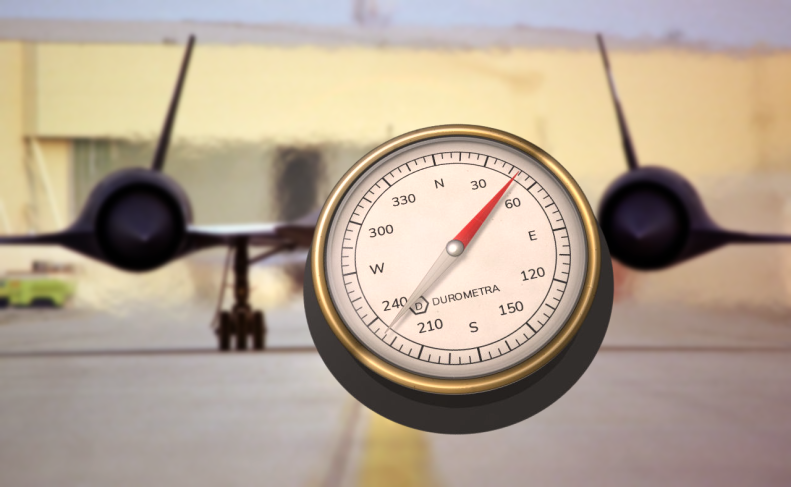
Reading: 50 °
